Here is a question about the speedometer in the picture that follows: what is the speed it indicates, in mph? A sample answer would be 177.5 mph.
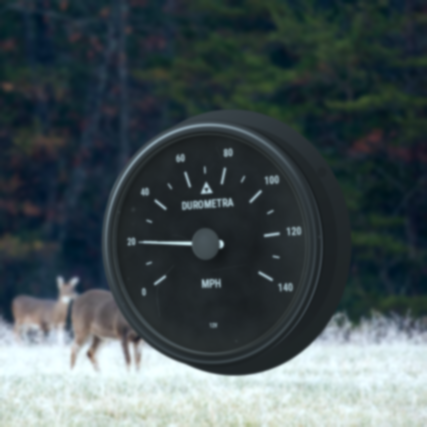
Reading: 20 mph
